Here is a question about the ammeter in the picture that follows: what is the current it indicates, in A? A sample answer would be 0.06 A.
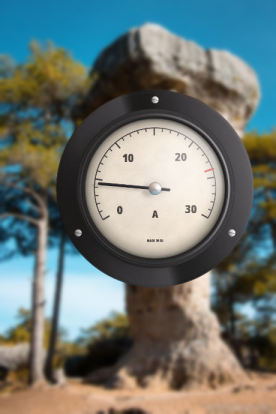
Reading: 4.5 A
